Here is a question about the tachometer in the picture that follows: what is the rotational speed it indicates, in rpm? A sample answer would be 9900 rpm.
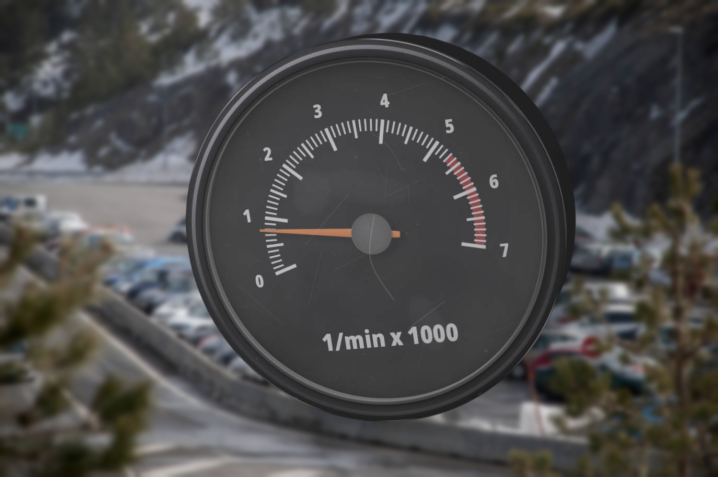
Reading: 800 rpm
